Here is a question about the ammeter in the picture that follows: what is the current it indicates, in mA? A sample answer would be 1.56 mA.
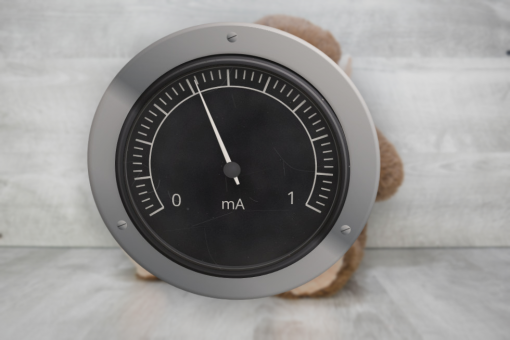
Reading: 0.42 mA
